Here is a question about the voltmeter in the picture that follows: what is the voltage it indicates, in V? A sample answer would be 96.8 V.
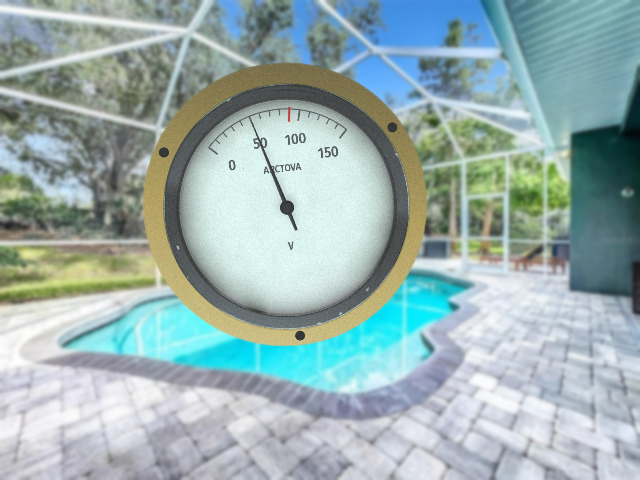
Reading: 50 V
